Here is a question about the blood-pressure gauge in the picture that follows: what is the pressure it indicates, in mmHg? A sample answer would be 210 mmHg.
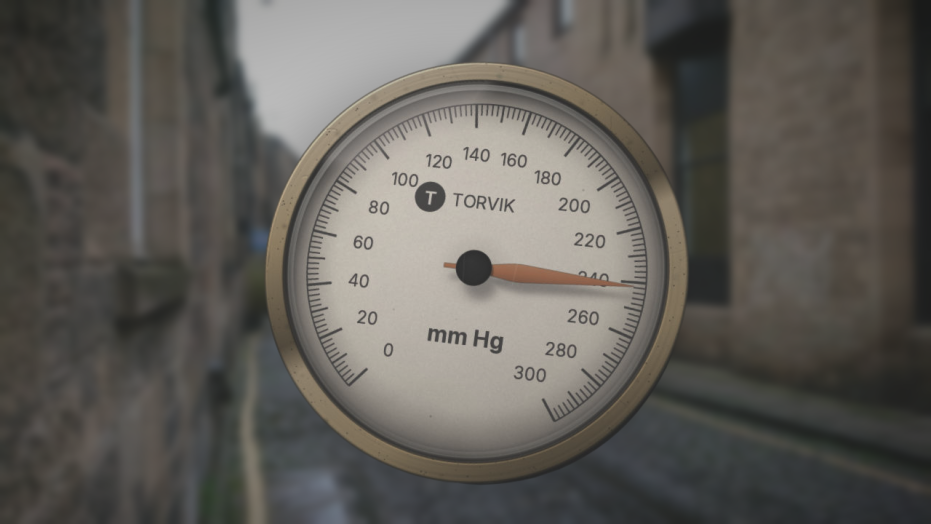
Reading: 242 mmHg
